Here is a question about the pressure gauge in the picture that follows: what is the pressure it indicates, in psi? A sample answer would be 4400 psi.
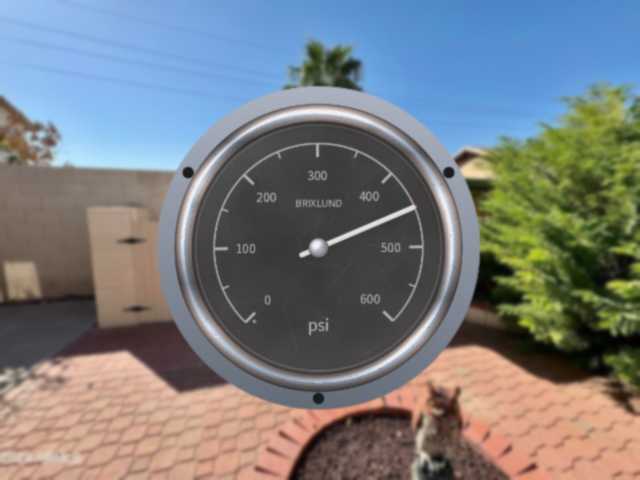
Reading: 450 psi
